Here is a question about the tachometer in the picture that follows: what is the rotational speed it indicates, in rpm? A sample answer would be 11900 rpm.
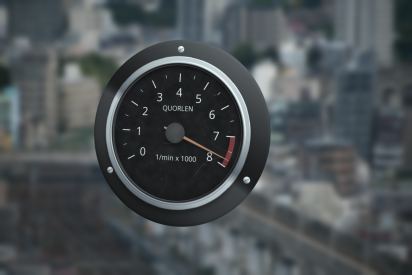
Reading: 7750 rpm
